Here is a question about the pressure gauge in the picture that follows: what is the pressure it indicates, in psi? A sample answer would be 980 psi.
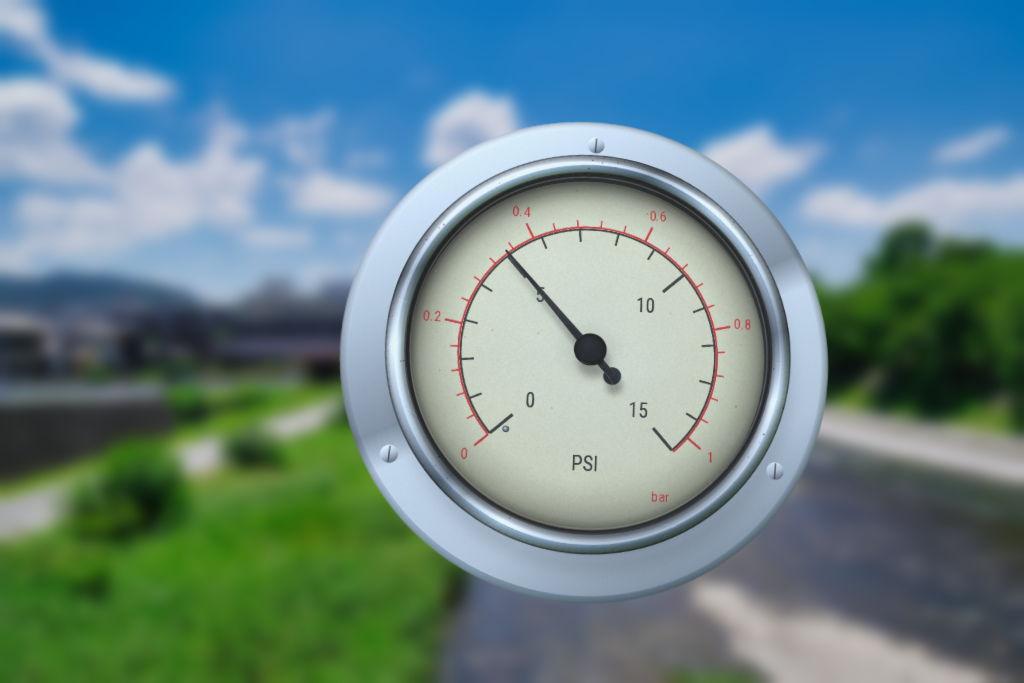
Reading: 5 psi
